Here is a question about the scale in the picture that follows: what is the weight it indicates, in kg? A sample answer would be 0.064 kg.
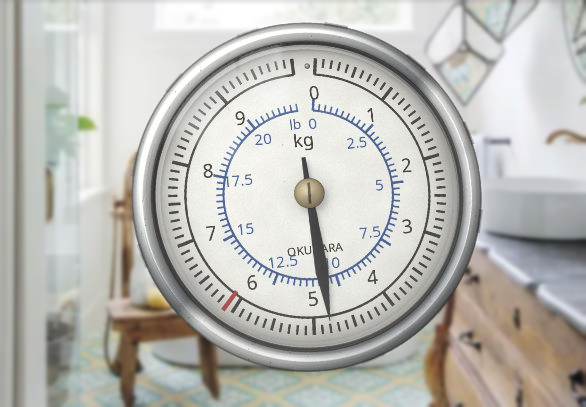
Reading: 4.8 kg
